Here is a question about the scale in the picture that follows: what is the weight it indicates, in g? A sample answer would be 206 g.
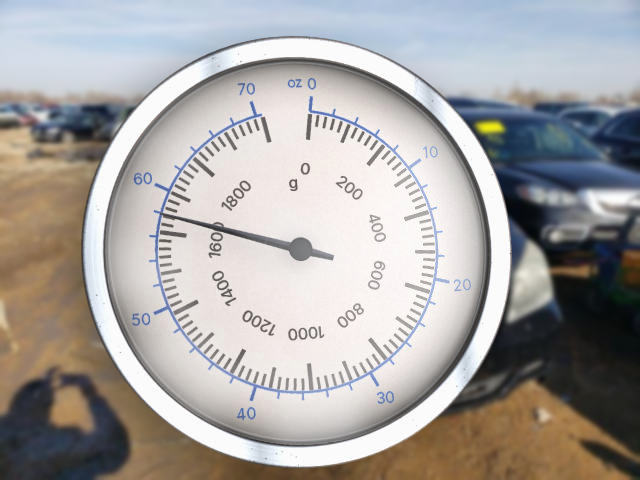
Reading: 1640 g
